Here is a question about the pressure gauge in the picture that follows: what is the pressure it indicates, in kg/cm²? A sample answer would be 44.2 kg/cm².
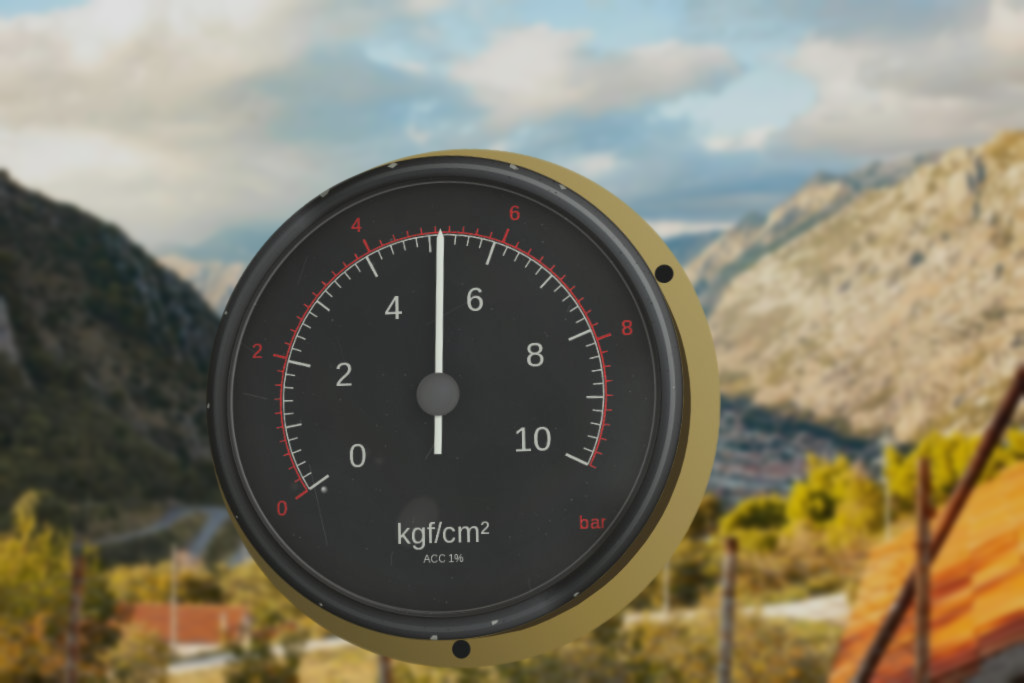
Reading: 5.2 kg/cm²
